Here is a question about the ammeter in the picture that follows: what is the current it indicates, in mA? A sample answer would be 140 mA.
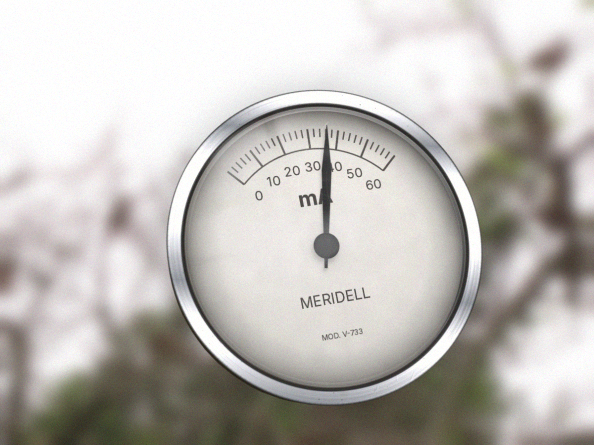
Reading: 36 mA
